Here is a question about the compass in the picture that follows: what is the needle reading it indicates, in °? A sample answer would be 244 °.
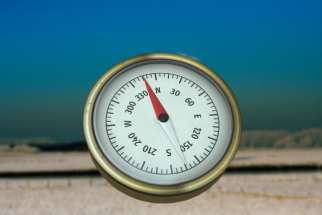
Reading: 345 °
